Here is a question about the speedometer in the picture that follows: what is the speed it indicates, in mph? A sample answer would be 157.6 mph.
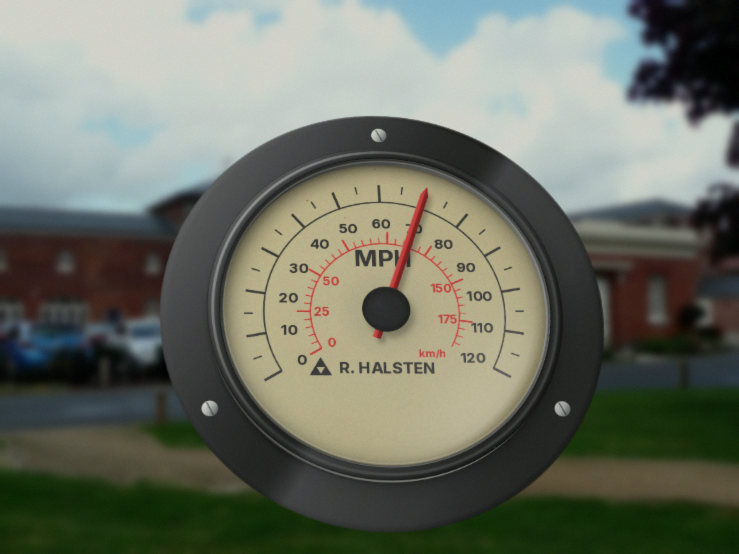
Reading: 70 mph
